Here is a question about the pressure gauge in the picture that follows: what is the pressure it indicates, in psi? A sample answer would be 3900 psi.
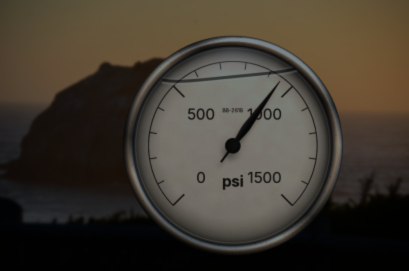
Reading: 950 psi
